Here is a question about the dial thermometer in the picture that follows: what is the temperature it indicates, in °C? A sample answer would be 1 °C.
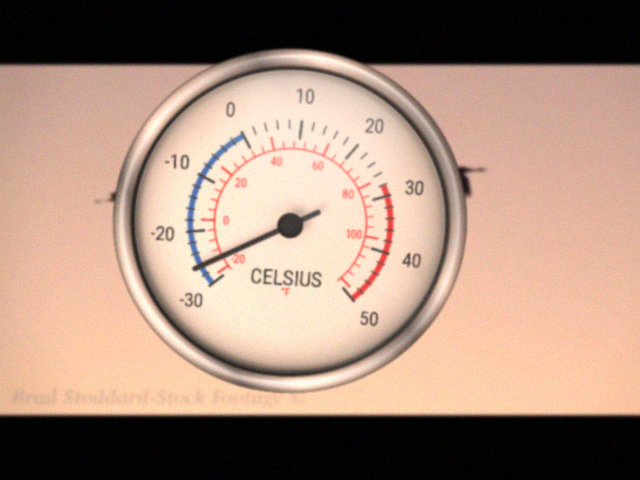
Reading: -26 °C
